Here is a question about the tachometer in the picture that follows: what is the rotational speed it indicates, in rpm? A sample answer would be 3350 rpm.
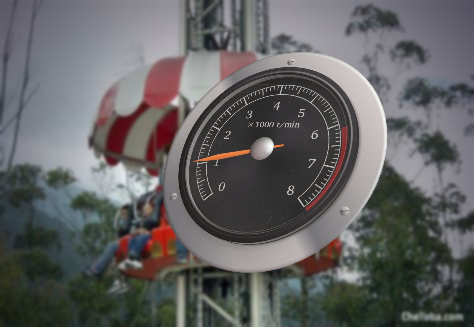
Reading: 1000 rpm
